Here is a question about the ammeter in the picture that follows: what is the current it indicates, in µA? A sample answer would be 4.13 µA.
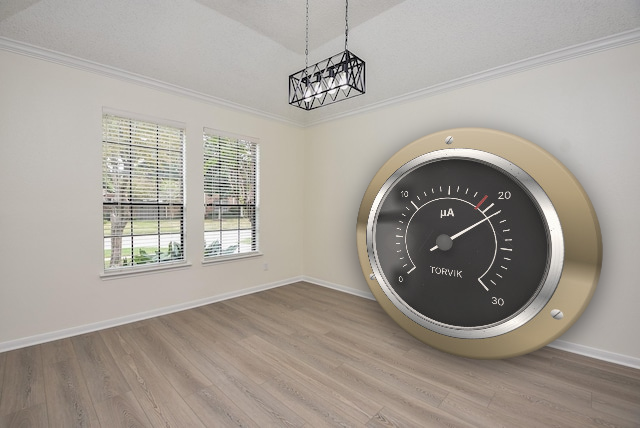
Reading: 21 µA
